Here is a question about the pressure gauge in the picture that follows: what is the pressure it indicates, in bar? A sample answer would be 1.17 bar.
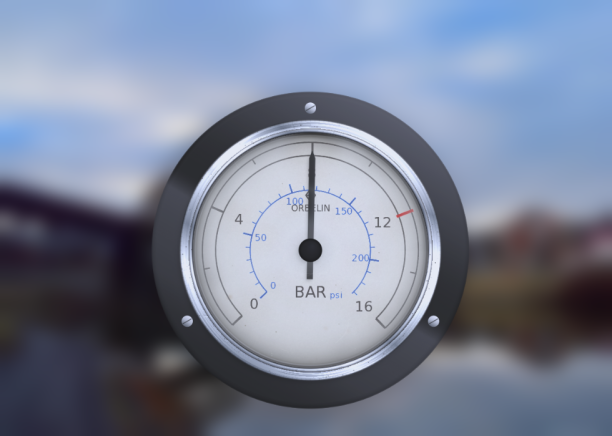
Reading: 8 bar
